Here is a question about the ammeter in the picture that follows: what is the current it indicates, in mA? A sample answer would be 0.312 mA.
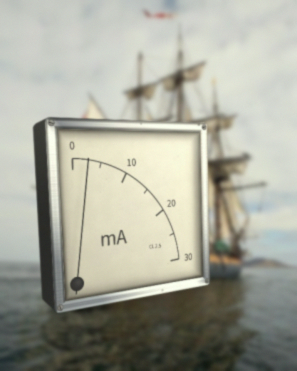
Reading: 2.5 mA
